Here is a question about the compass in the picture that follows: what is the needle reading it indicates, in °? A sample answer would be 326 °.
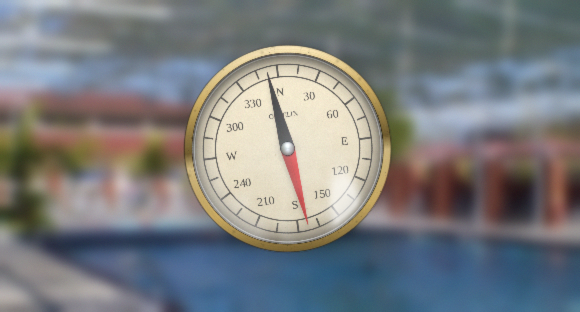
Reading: 172.5 °
